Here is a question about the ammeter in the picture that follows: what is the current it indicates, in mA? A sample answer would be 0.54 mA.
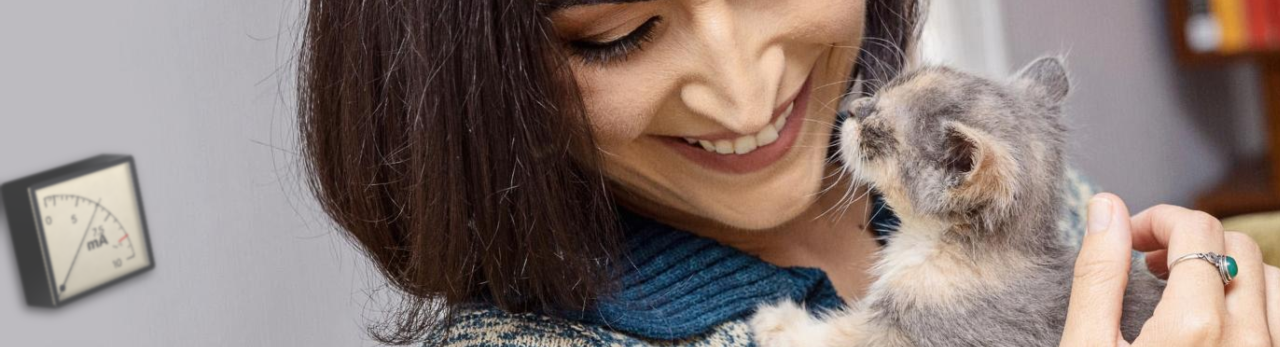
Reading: 6.5 mA
